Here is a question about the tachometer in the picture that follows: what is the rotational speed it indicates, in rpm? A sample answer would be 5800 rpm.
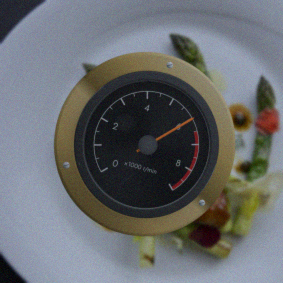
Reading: 6000 rpm
